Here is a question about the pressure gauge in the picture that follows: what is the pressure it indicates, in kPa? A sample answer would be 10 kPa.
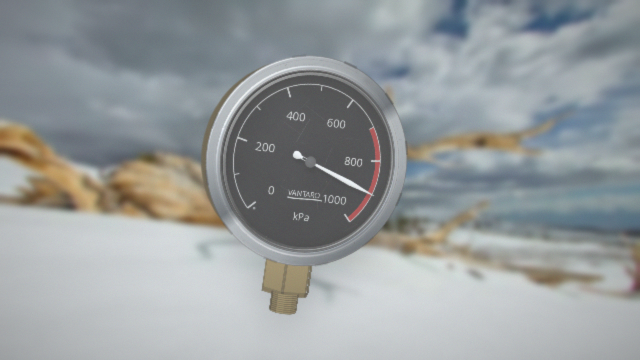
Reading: 900 kPa
